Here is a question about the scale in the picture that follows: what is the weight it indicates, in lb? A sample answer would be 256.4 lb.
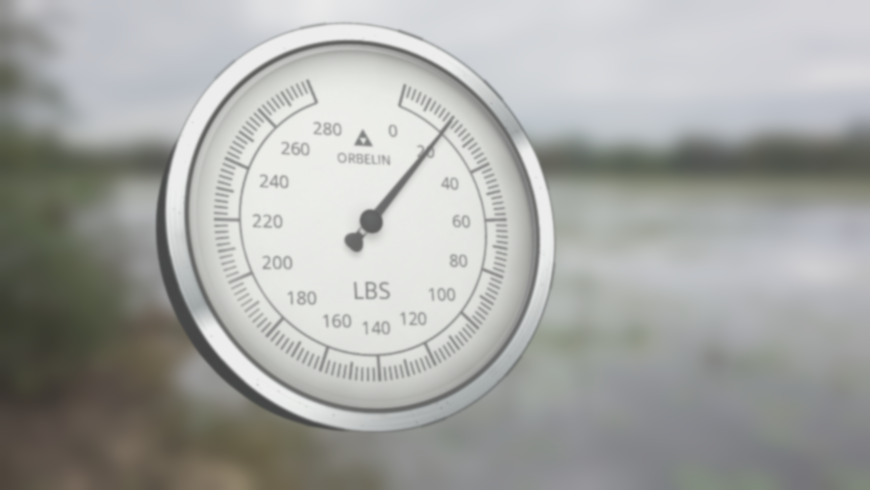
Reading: 20 lb
